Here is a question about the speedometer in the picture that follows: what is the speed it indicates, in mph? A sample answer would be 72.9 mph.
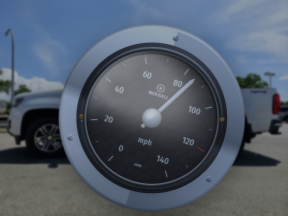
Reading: 85 mph
